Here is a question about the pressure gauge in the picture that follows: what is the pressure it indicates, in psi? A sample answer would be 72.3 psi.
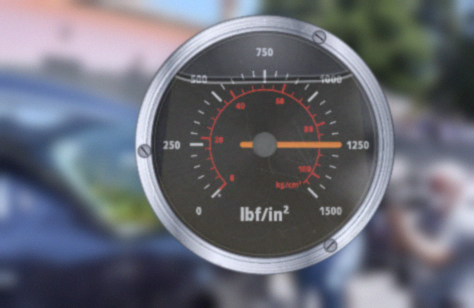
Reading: 1250 psi
